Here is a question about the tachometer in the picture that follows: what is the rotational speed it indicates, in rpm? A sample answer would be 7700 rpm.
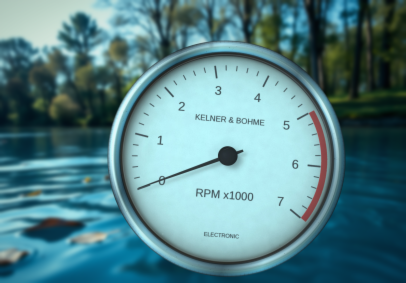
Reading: 0 rpm
